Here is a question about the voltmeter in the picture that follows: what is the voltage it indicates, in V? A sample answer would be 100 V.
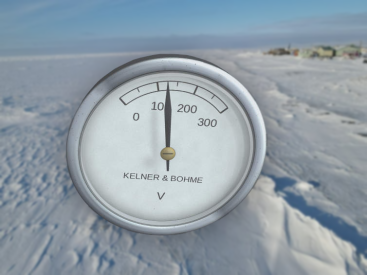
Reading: 125 V
